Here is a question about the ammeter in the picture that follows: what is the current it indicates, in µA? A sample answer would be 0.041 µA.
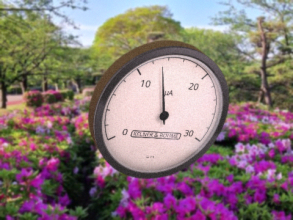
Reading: 13 µA
